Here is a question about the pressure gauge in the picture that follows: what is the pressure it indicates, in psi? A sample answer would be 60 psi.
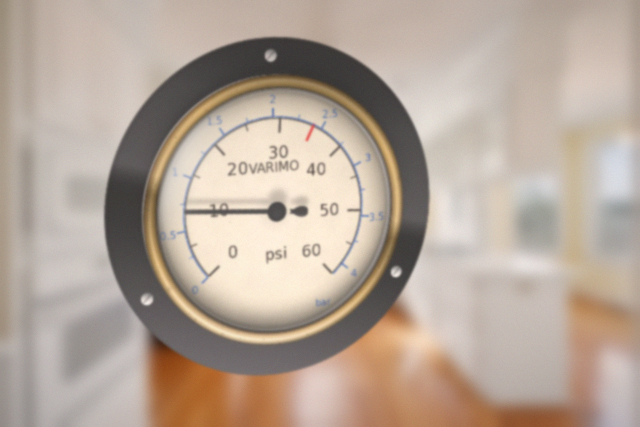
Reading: 10 psi
